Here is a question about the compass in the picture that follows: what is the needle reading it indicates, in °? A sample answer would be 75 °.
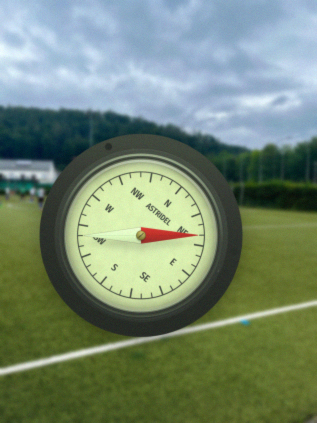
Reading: 50 °
